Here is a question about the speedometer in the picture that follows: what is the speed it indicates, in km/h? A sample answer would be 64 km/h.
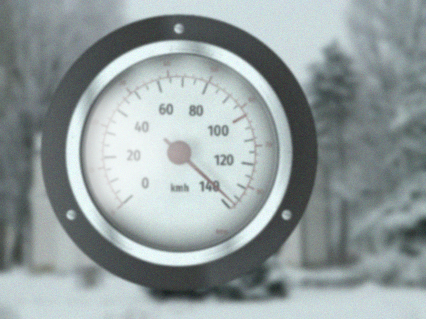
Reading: 137.5 km/h
